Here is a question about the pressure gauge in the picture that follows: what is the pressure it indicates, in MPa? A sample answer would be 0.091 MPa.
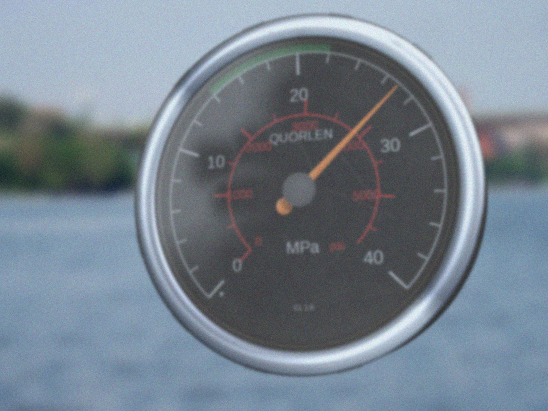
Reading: 27 MPa
